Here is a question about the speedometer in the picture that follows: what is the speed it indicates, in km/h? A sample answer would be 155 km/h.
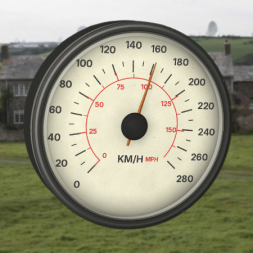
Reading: 160 km/h
